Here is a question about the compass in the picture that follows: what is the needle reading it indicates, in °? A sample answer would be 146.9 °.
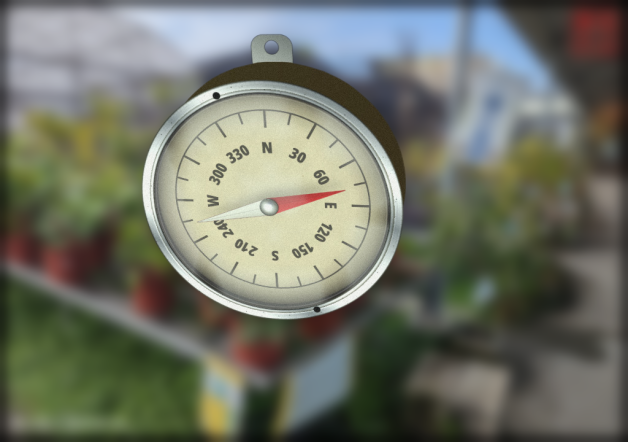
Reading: 75 °
